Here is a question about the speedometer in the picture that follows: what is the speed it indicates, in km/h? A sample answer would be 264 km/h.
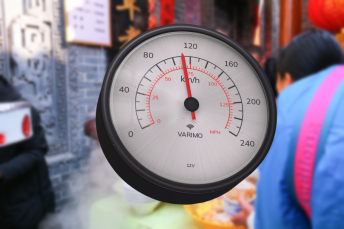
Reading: 110 km/h
